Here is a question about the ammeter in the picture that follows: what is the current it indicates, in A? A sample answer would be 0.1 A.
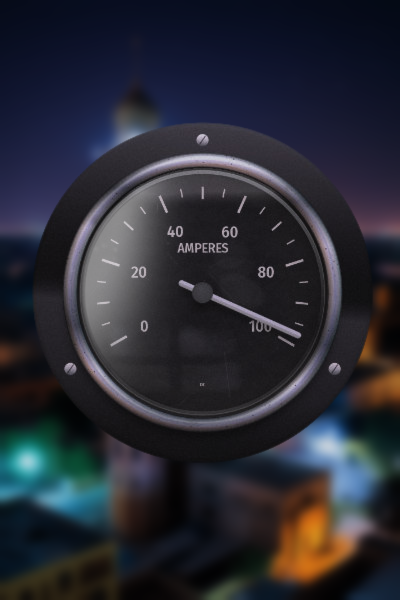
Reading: 97.5 A
